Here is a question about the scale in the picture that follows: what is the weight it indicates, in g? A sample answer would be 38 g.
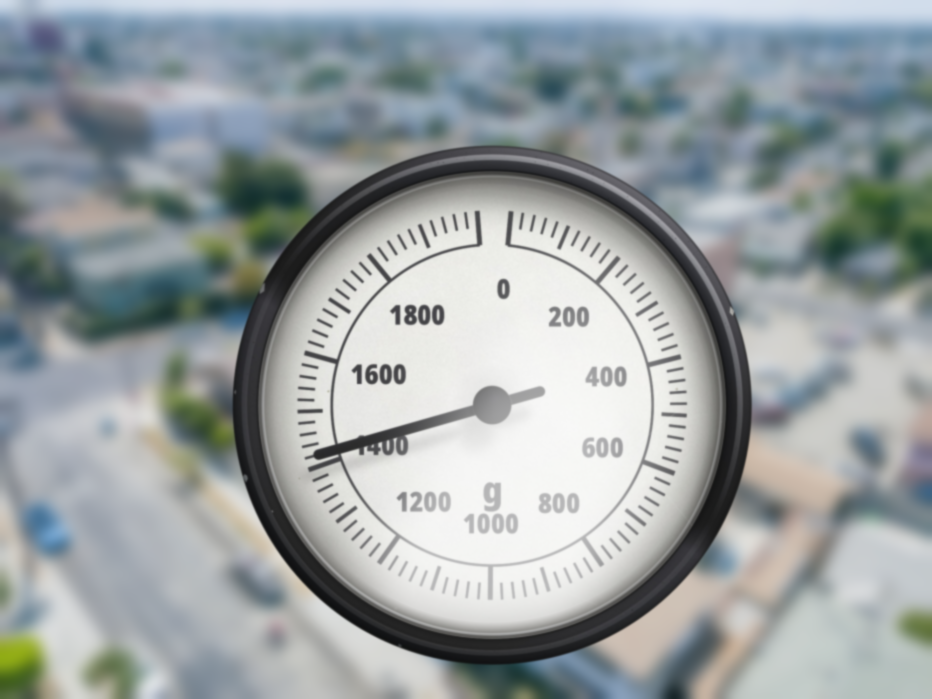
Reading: 1420 g
